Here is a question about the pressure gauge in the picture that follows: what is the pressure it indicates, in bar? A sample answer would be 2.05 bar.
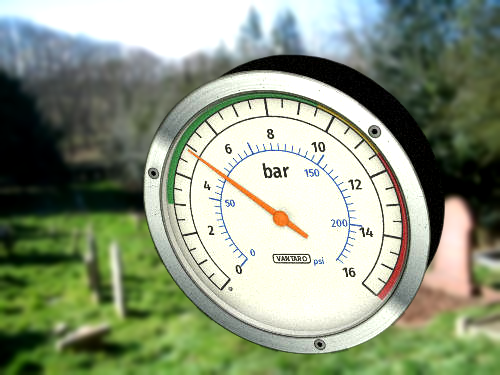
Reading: 5 bar
